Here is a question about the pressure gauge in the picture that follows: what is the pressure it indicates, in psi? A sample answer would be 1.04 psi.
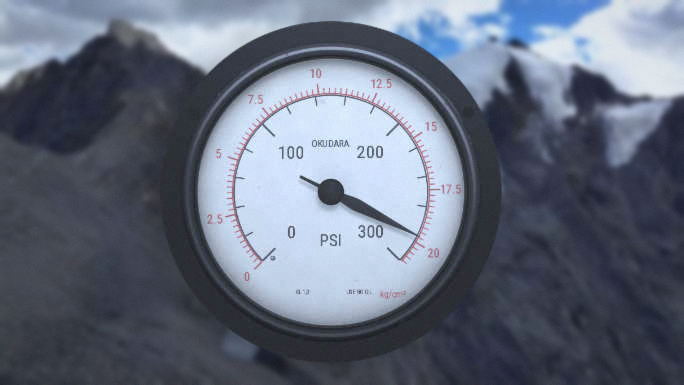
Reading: 280 psi
